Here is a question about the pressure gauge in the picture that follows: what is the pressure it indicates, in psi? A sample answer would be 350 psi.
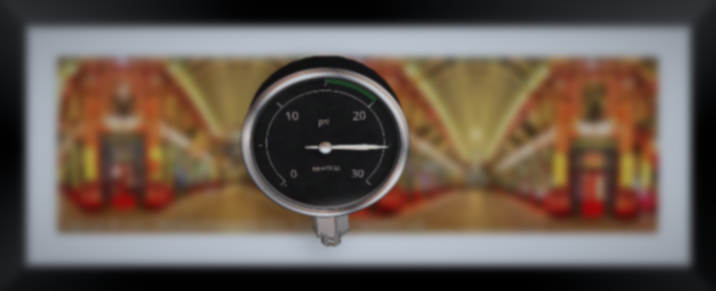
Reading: 25 psi
